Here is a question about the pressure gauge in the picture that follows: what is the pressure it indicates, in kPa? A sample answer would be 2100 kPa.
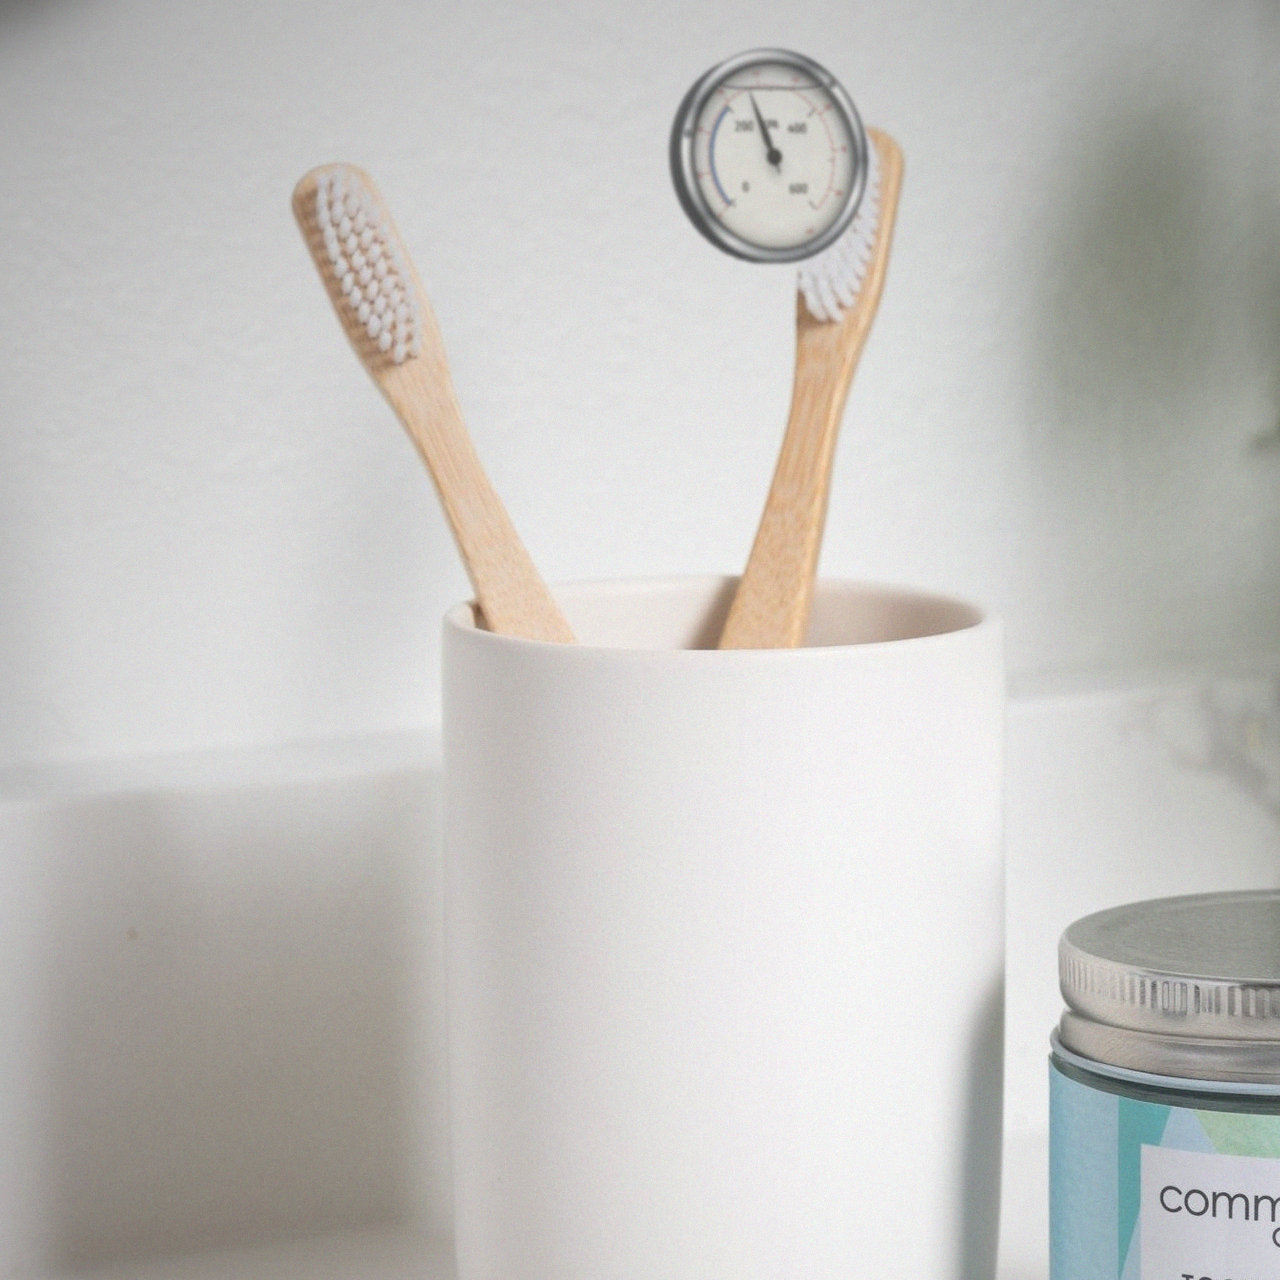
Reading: 250 kPa
